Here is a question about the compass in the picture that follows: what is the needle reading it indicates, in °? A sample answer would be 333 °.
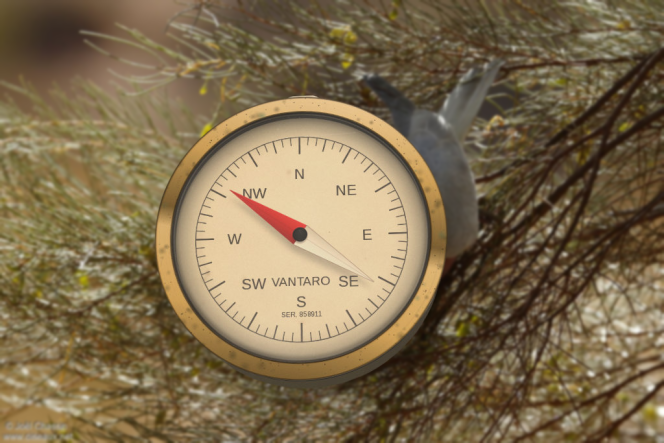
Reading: 305 °
